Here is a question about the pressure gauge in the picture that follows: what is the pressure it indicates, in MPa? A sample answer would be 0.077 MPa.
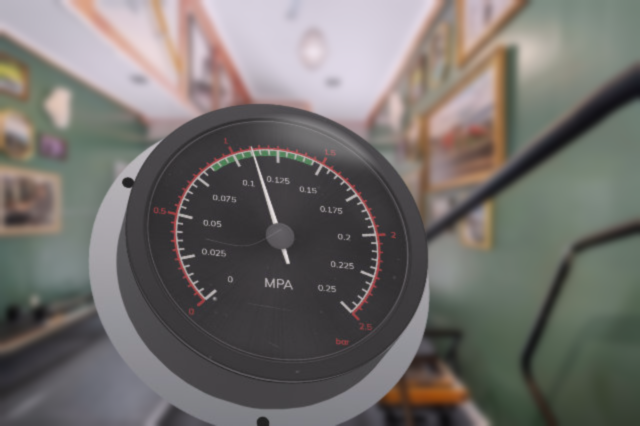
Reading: 0.11 MPa
